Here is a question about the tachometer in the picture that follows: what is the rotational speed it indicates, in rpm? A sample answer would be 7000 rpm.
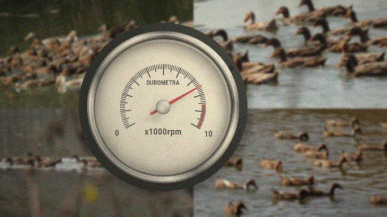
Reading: 7500 rpm
